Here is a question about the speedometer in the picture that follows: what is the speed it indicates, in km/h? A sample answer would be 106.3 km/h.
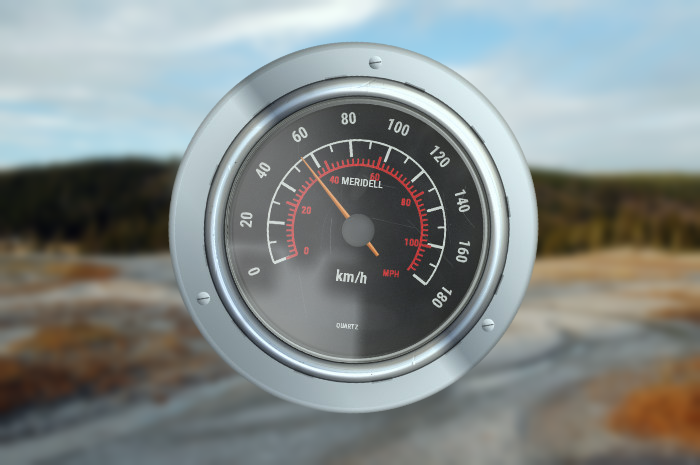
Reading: 55 km/h
